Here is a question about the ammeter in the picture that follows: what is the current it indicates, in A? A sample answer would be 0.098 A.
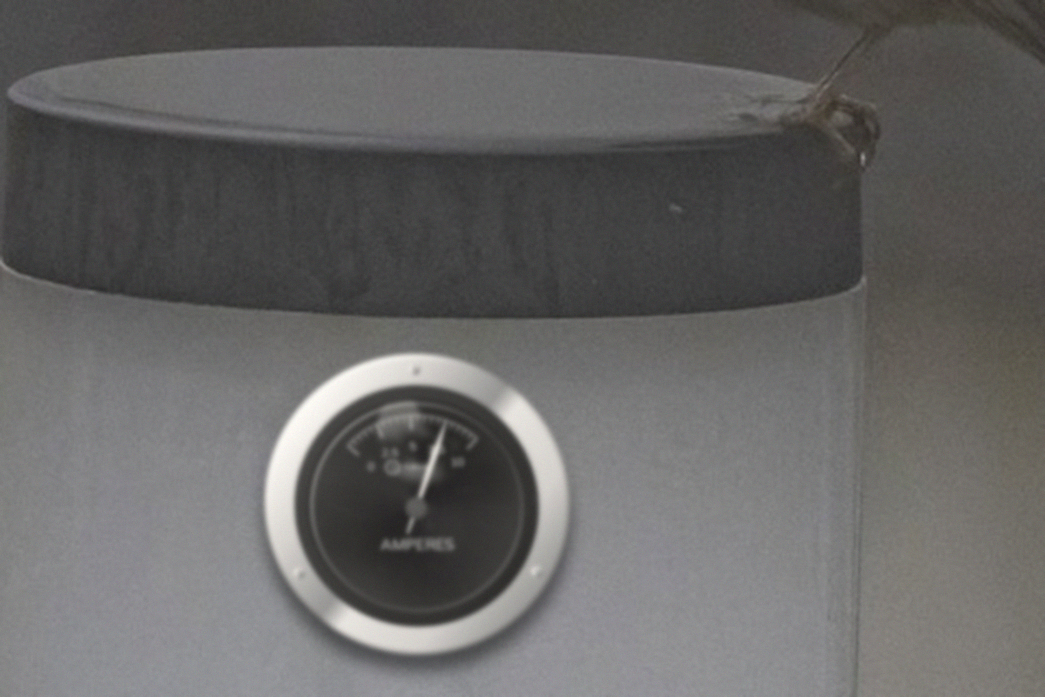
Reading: 7.5 A
